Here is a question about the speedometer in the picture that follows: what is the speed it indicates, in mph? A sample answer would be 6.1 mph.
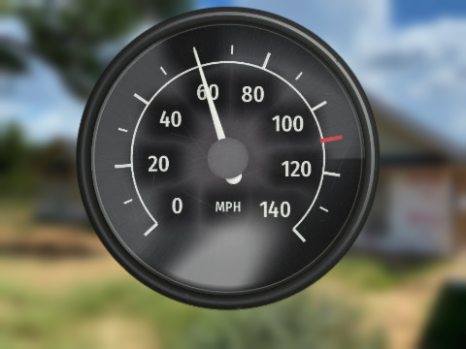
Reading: 60 mph
